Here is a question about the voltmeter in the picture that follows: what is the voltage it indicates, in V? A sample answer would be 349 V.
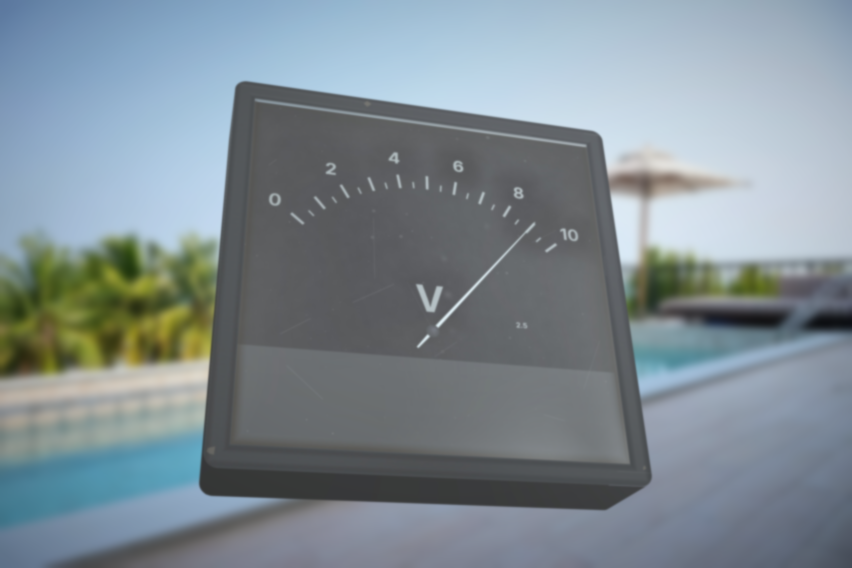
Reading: 9 V
